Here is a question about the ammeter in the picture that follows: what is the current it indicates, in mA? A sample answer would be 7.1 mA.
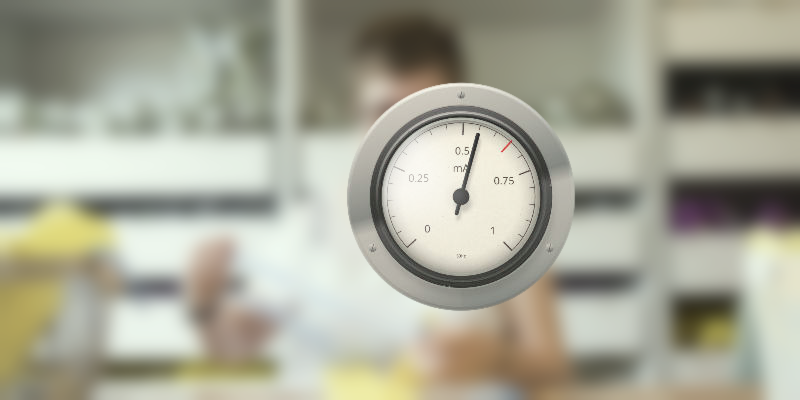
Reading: 0.55 mA
